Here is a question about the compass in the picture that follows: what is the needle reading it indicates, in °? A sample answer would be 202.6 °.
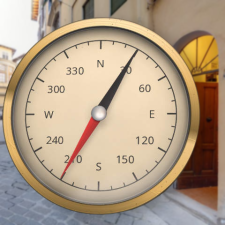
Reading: 210 °
